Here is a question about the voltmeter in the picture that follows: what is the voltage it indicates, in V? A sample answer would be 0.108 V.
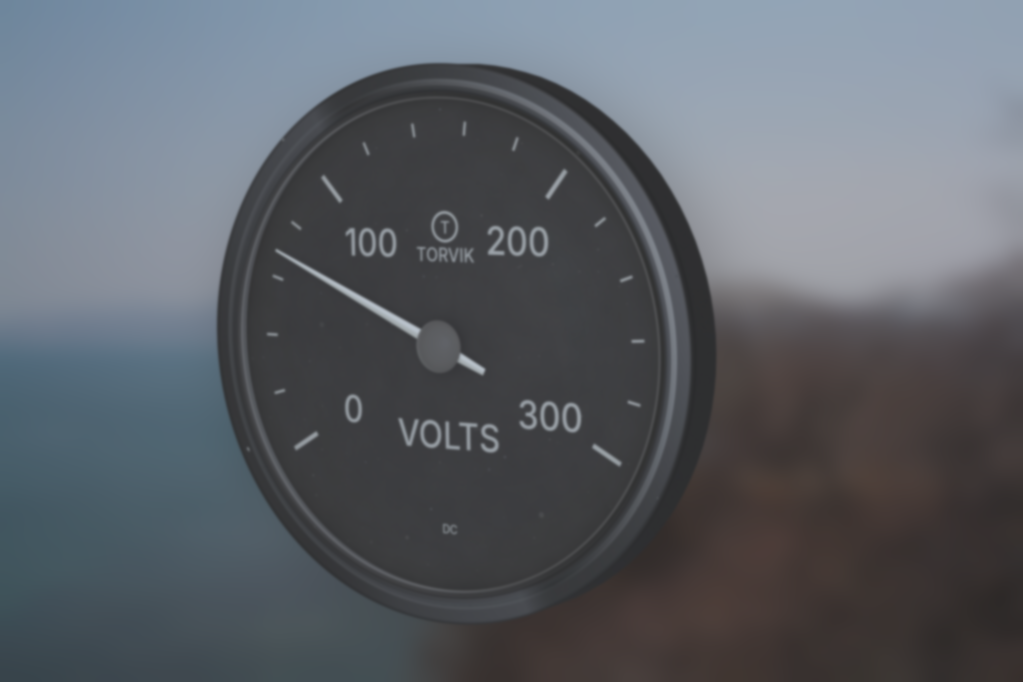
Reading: 70 V
